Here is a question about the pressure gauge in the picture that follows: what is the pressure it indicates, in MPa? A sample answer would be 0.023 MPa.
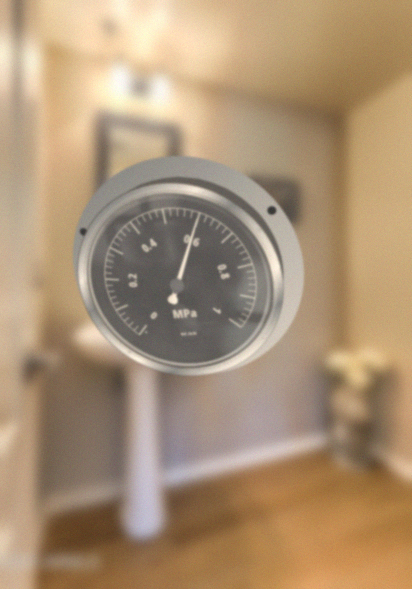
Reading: 0.6 MPa
